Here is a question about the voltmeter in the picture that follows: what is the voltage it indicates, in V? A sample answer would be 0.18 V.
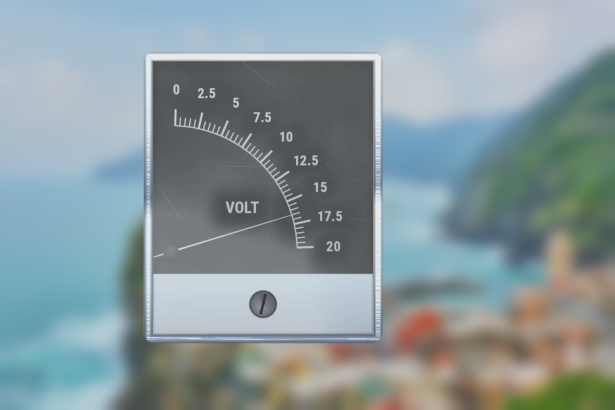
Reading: 16.5 V
